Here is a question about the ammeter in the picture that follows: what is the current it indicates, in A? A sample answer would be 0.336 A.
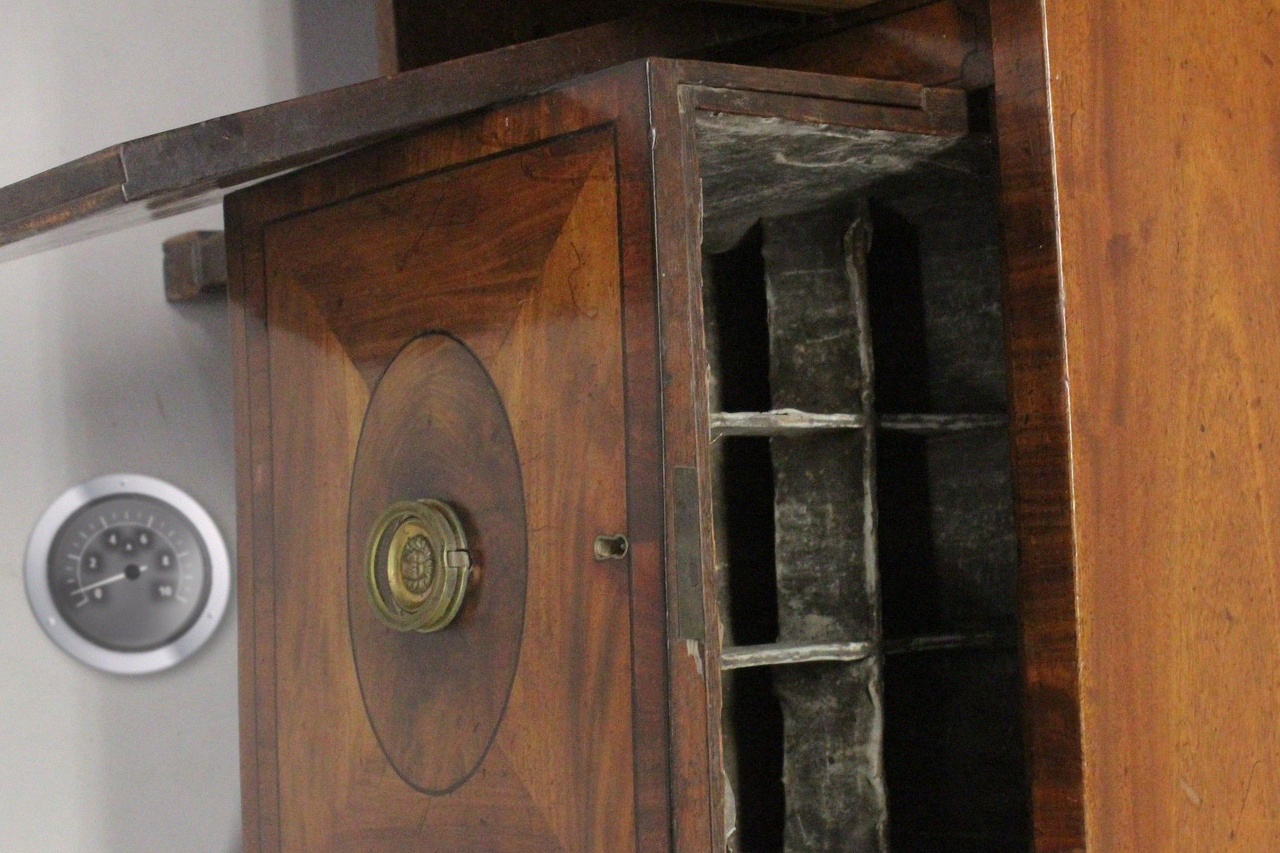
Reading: 0.5 A
